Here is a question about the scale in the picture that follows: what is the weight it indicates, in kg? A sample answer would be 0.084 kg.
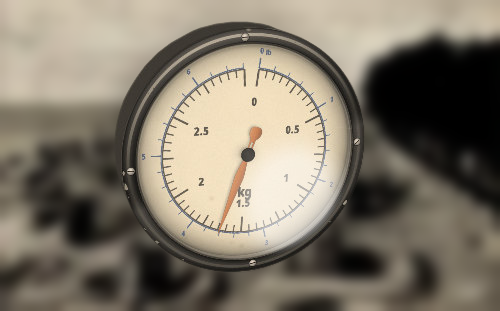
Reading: 1.65 kg
